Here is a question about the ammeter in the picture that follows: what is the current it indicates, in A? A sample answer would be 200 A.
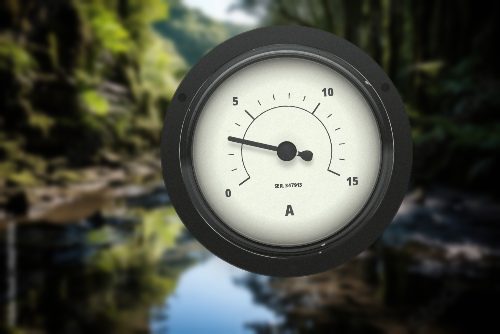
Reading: 3 A
